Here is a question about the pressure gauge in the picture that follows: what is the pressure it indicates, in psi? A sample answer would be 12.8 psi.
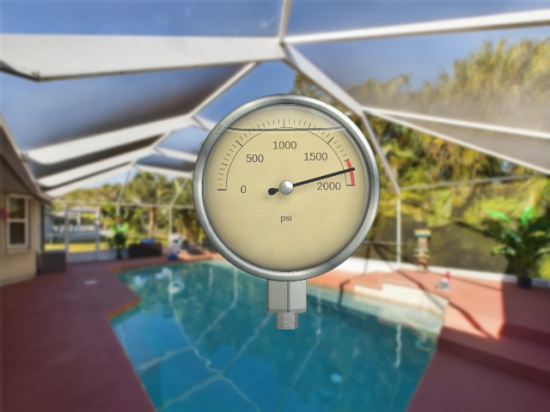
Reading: 1850 psi
